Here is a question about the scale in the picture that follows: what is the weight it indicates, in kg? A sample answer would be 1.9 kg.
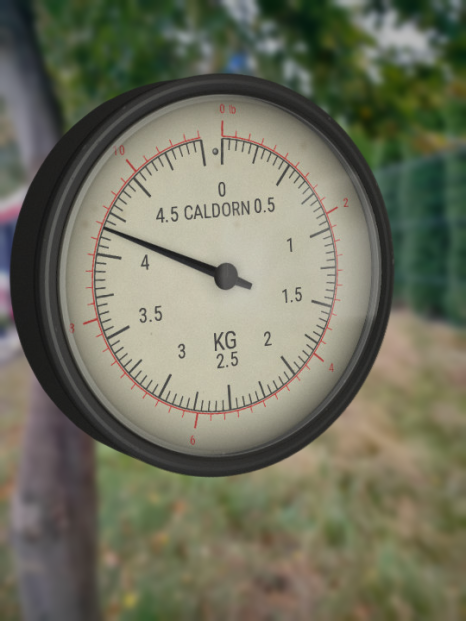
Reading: 4.15 kg
